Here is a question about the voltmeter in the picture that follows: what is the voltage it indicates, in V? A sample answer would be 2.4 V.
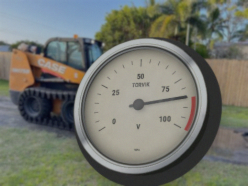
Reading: 85 V
